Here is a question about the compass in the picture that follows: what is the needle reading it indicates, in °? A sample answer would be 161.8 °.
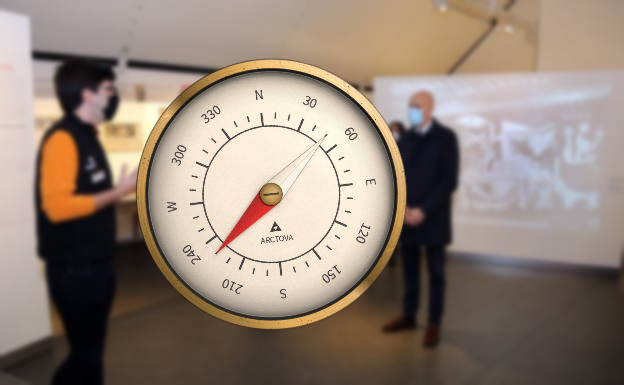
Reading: 230 °
